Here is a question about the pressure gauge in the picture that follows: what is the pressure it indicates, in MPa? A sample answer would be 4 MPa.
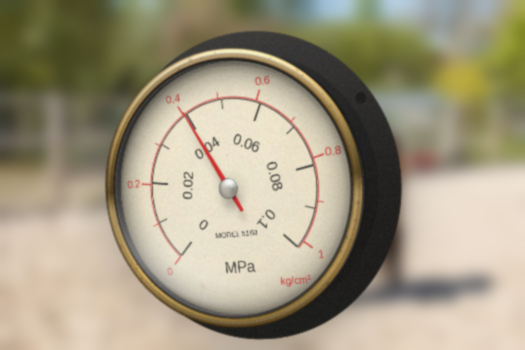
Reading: 0.04 MPa
